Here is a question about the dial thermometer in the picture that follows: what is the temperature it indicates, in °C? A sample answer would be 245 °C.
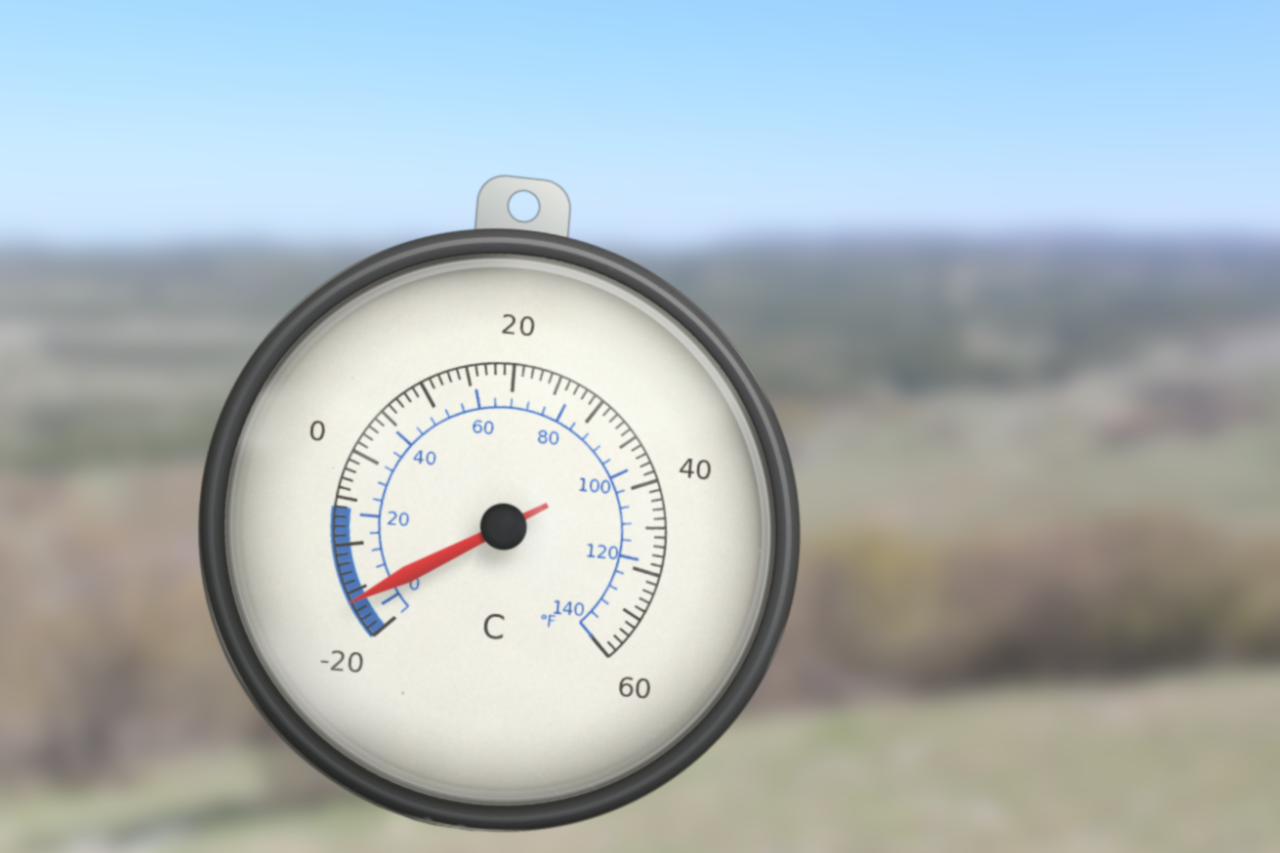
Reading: -16 °C
